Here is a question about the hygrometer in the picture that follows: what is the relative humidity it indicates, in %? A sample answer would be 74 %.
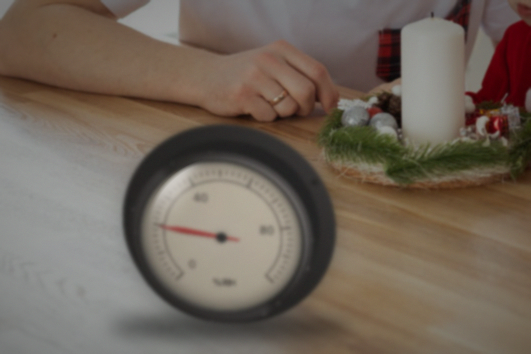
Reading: 20 %
